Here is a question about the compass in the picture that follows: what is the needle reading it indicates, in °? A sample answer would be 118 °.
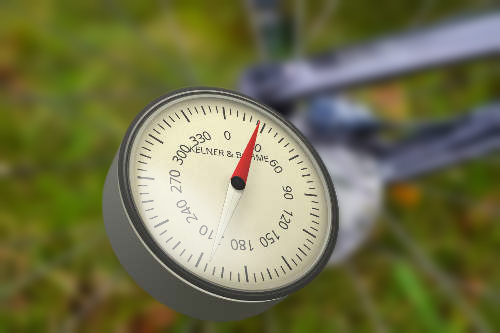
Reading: 25 °
